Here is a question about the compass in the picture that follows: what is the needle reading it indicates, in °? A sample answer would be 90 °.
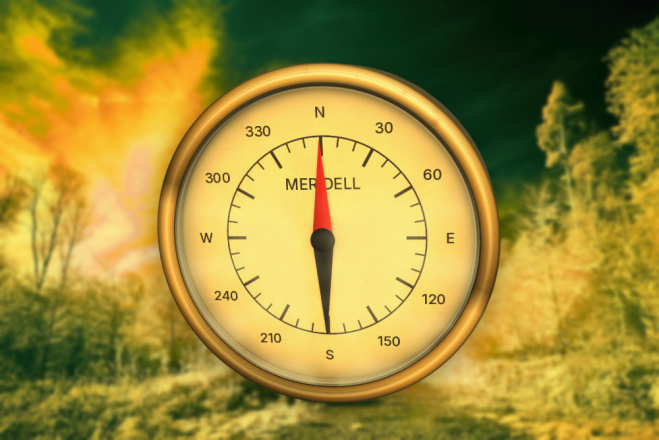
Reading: 0 °
